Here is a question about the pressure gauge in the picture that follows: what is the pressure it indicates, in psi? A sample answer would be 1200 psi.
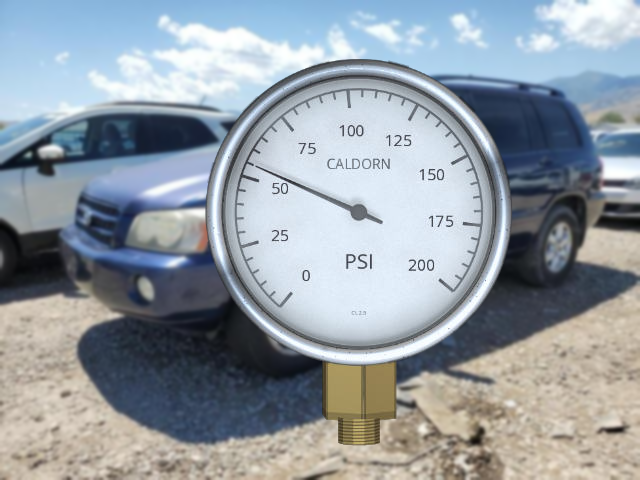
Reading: 55 psi
